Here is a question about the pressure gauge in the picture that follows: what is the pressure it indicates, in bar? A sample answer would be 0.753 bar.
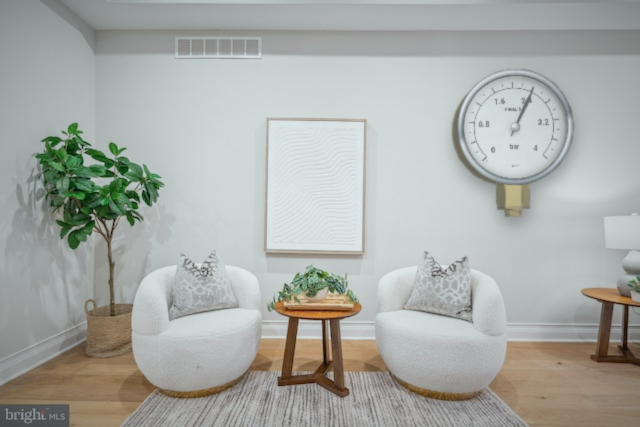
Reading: 2.4 bar
